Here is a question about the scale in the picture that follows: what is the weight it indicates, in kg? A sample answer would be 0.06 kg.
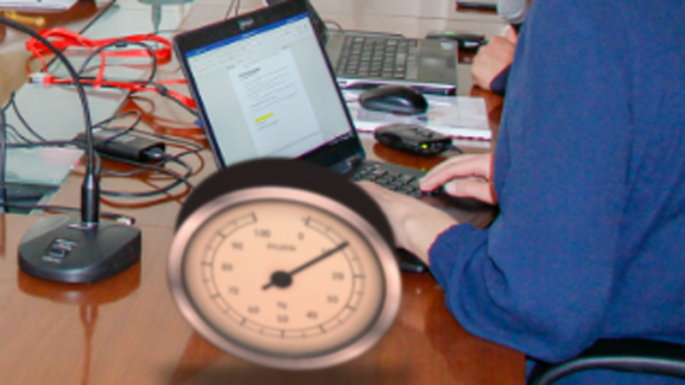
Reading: 10 kg
